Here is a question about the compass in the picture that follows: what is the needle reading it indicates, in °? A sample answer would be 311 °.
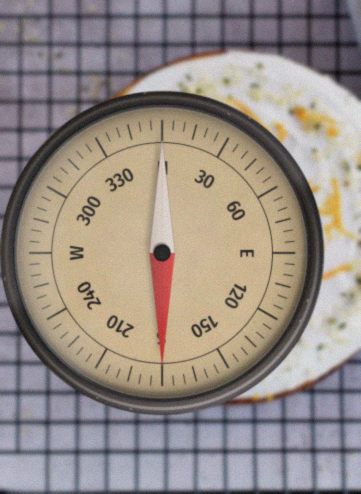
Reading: 180 °
